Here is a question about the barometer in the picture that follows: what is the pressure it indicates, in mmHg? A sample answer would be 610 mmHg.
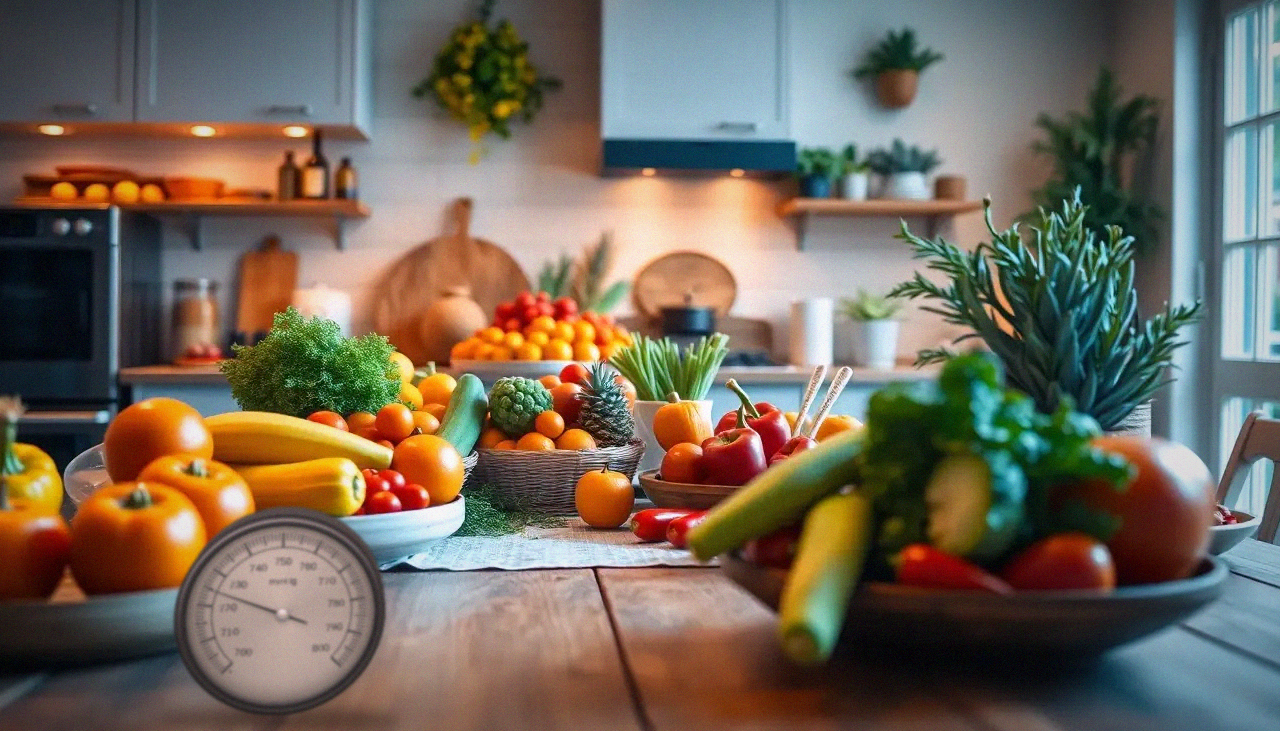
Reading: 725 mmHg
